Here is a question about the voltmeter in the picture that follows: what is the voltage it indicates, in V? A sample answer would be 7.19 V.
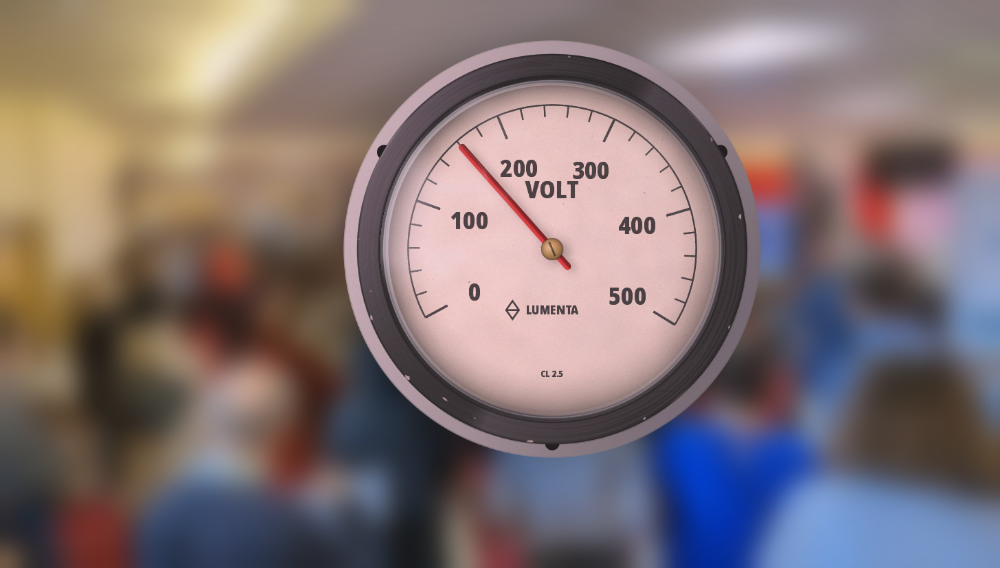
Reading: 160 V
